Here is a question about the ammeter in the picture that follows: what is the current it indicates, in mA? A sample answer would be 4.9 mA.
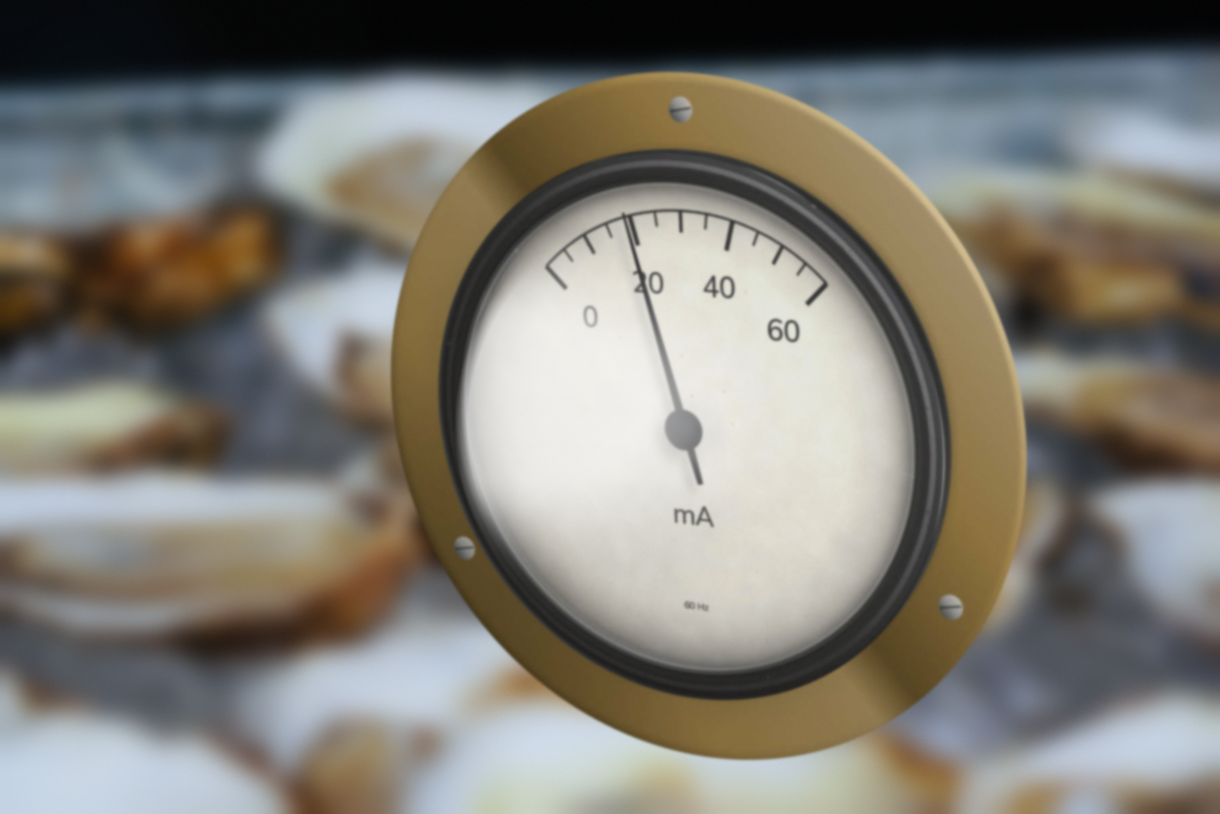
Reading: 20 mA
